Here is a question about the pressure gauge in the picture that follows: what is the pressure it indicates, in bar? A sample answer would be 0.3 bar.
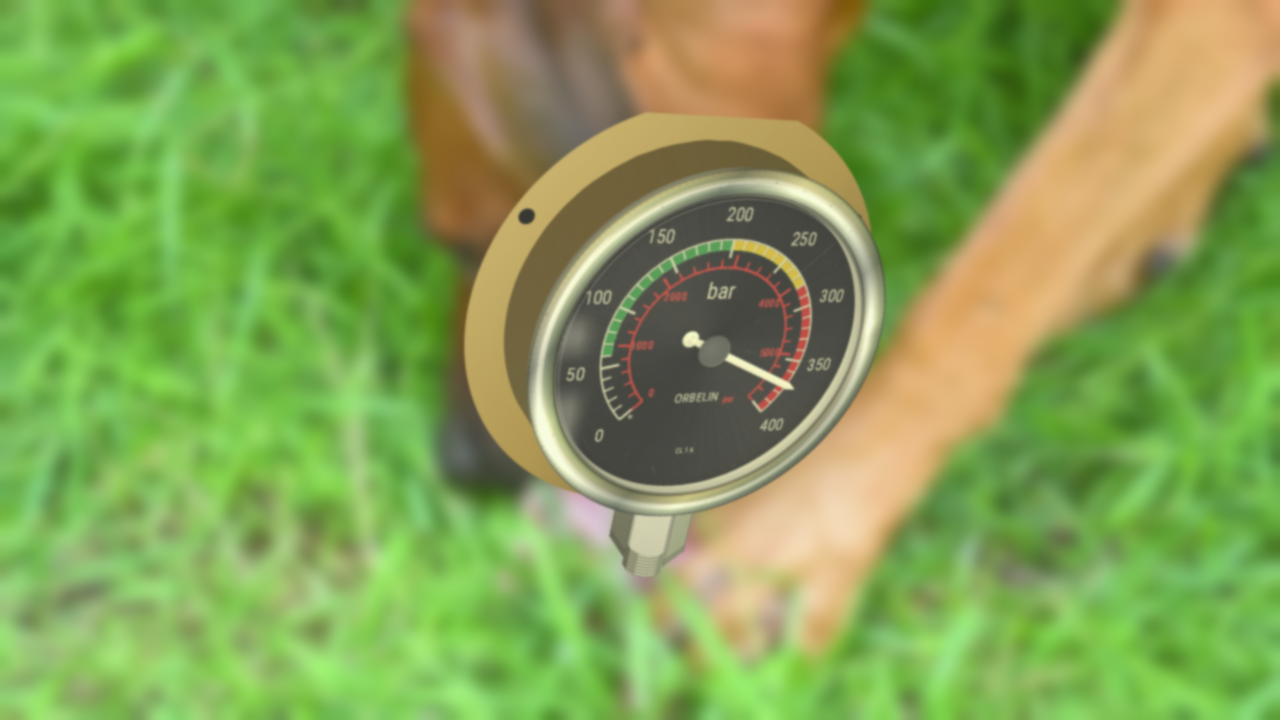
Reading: 370 bar
